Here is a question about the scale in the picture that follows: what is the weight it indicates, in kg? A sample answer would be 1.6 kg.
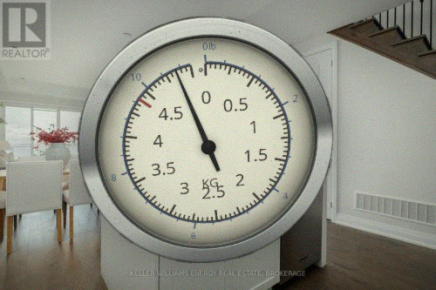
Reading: 4.85 kg
